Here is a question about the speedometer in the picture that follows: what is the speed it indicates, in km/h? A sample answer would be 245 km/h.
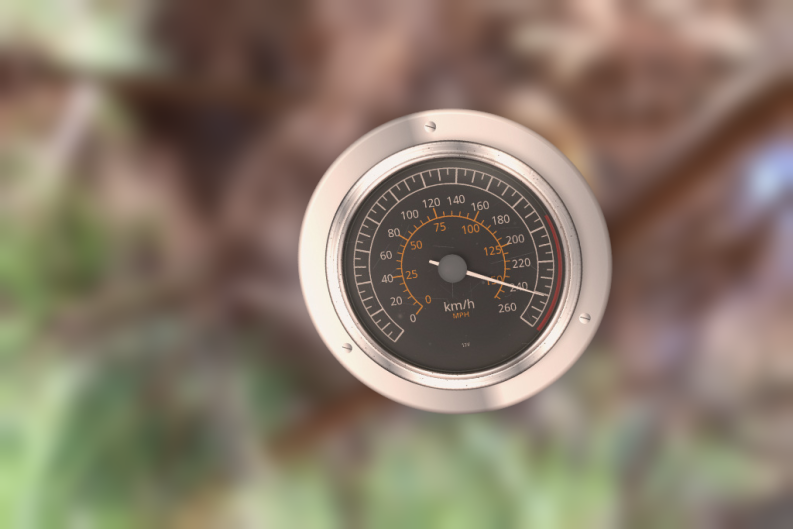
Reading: 240 km/h
